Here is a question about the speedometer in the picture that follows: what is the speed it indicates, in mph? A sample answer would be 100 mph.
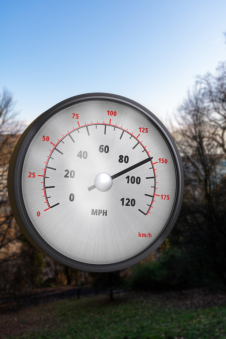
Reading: 90 mph
